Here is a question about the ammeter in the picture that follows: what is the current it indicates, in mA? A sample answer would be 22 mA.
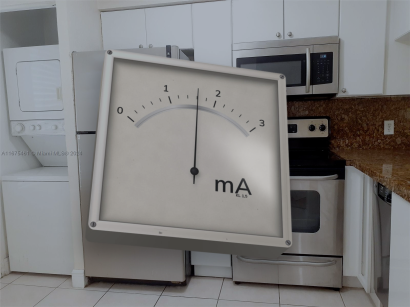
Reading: 1.6 mA
